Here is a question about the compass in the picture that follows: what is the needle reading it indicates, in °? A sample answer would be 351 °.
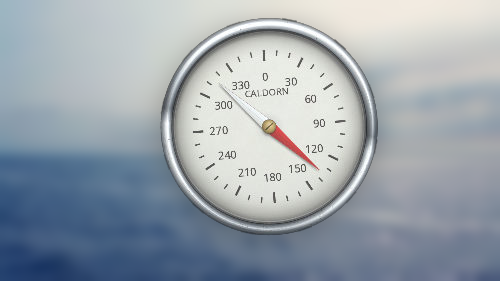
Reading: 135 °
